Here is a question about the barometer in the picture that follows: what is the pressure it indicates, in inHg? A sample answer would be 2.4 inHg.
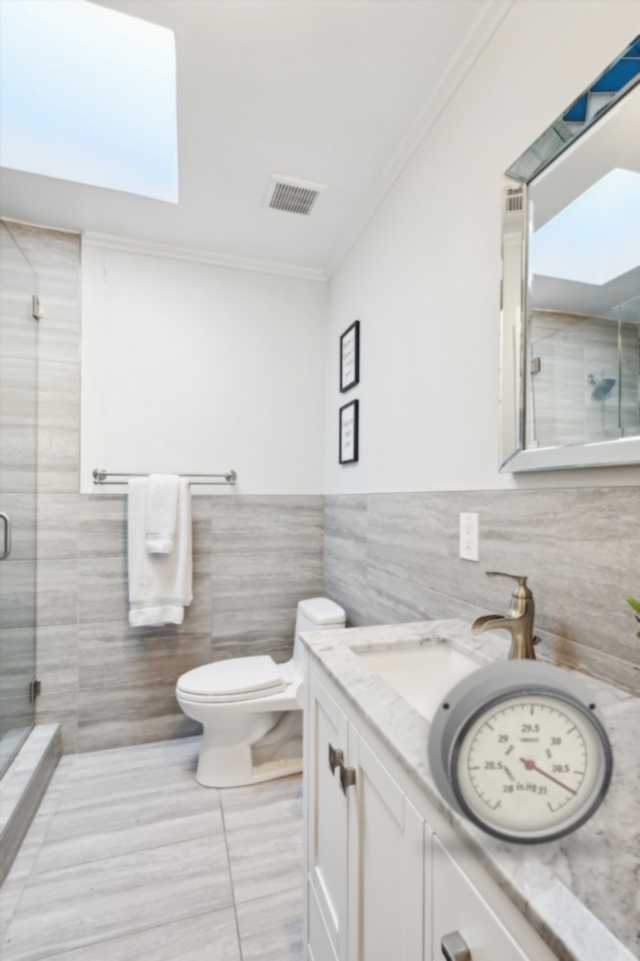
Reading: 30.7 inHg
